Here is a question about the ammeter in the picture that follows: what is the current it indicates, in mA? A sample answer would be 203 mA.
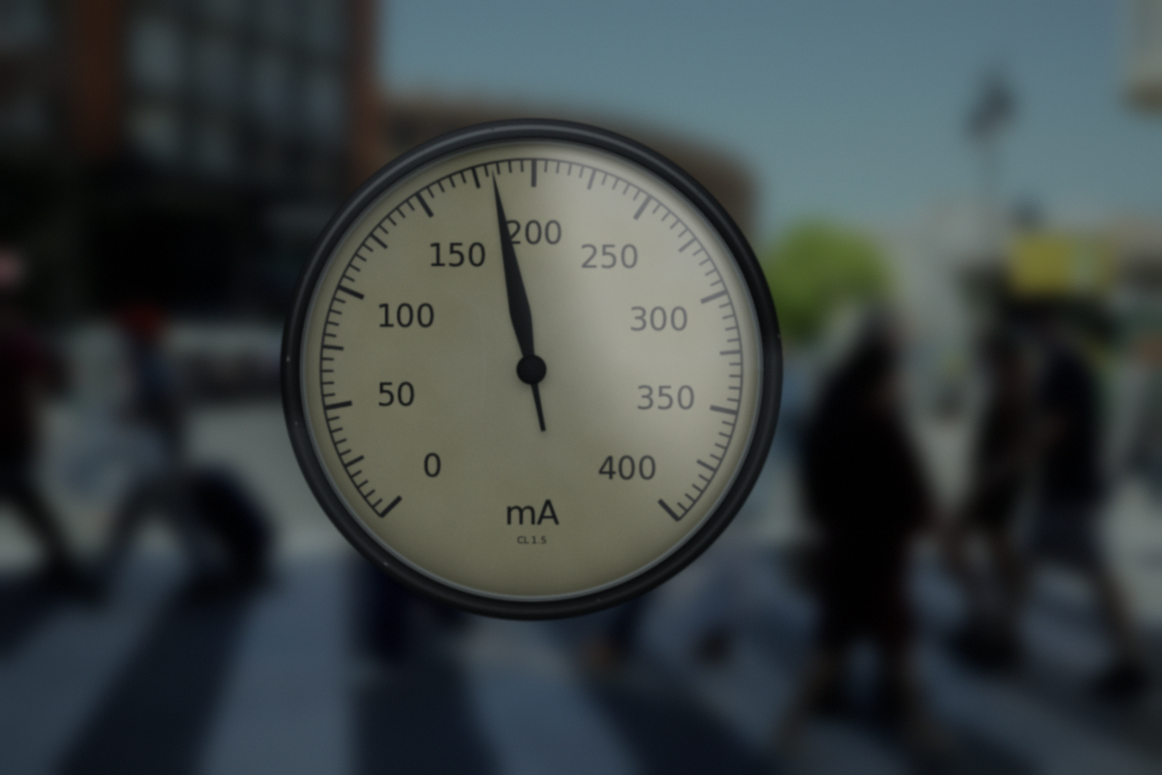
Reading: 182.5 mA
